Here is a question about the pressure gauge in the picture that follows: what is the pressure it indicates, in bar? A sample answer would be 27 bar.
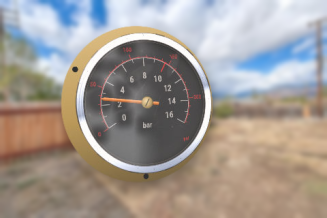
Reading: 2.5 bar
